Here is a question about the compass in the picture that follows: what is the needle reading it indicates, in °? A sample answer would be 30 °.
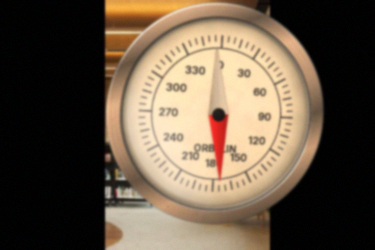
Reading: 175 °
